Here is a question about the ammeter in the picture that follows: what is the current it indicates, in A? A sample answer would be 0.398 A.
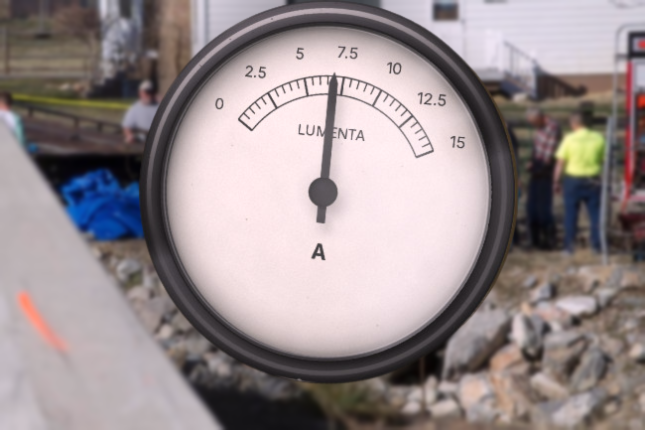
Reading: 7 A
